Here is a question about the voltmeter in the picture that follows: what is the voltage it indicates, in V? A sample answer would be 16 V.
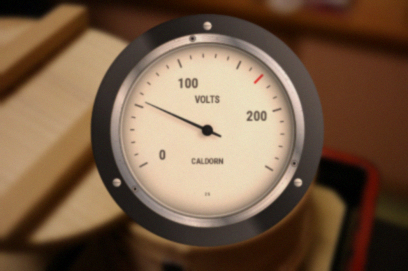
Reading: 55 V
